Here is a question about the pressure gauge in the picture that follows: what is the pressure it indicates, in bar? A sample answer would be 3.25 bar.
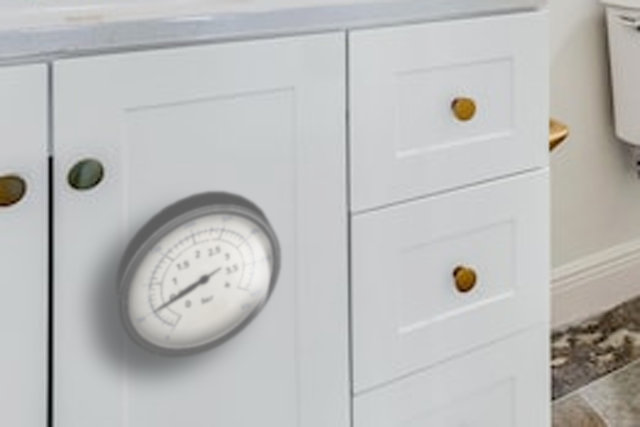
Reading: 0.5 bar
